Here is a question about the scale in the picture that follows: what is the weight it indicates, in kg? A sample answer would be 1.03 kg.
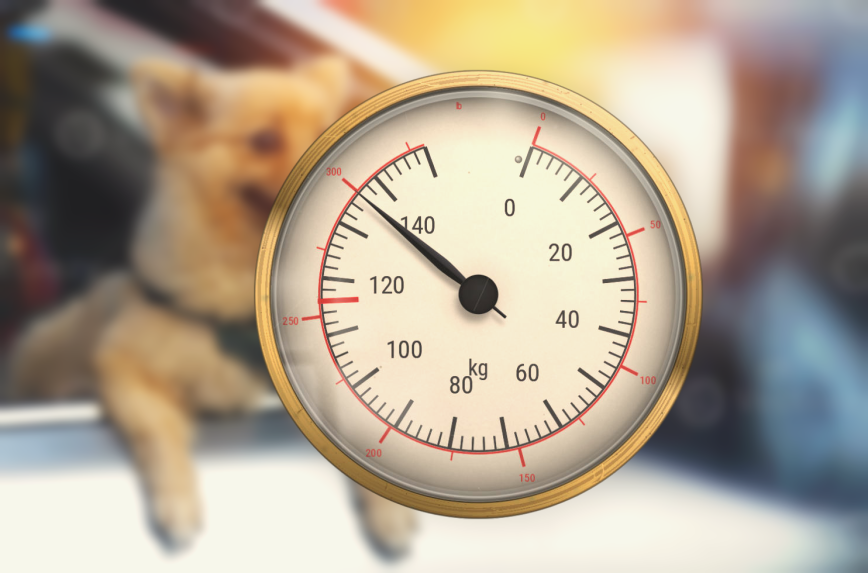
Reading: 136 kg
